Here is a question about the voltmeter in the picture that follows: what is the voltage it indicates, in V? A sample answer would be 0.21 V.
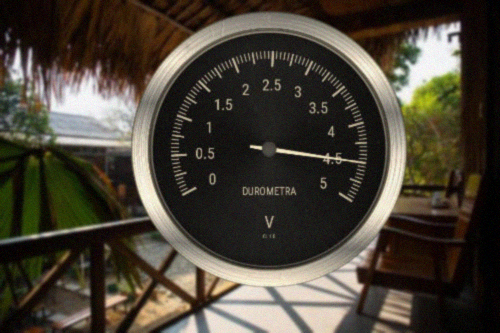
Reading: 4.5 V
